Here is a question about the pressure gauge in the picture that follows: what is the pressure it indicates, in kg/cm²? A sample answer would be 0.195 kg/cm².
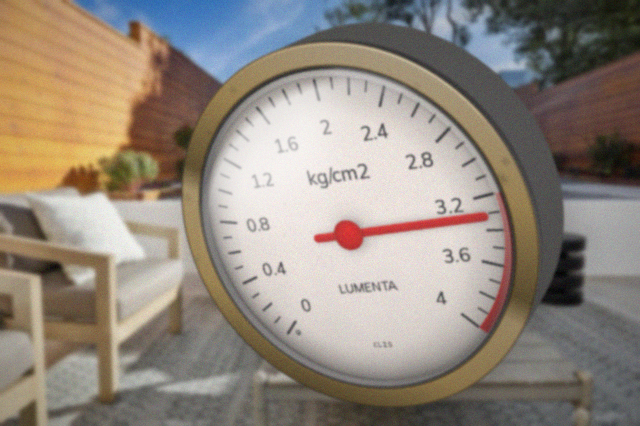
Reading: 3.3 kg/cm²
